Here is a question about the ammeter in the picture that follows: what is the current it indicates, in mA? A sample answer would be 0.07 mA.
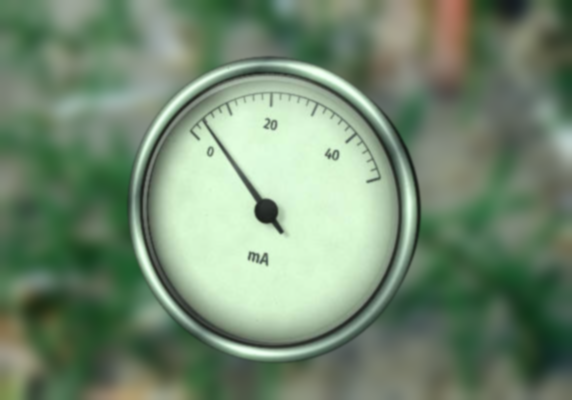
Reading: 4 mA
